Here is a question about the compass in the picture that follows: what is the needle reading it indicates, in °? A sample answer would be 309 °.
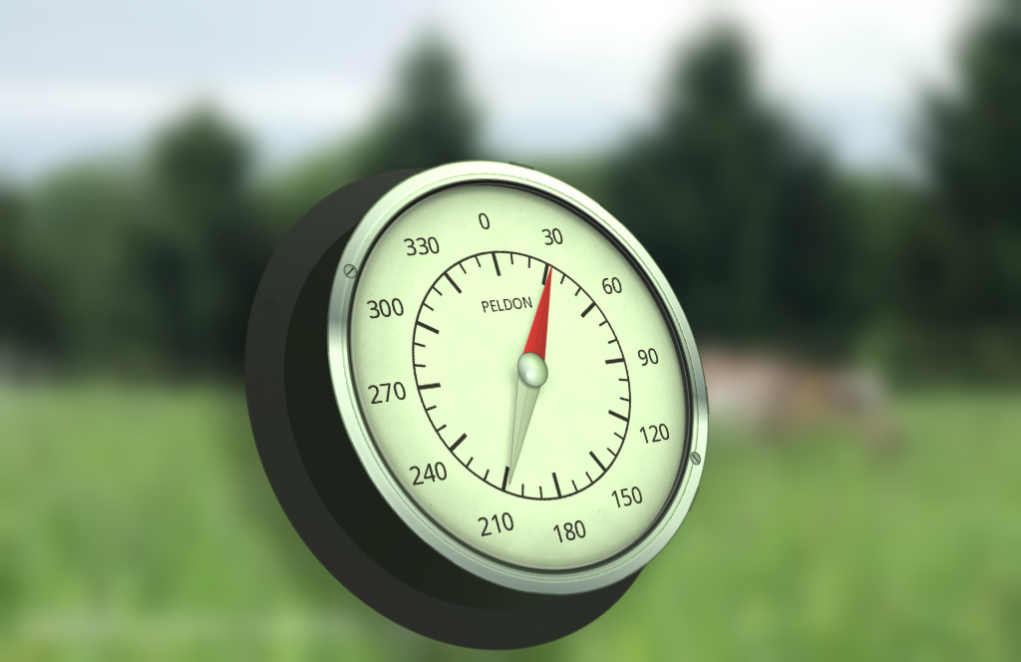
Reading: 30 °
